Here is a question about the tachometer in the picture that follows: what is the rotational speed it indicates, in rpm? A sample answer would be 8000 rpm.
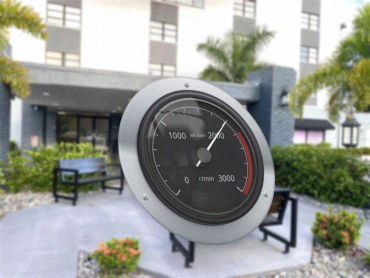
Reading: 2000 rpm
